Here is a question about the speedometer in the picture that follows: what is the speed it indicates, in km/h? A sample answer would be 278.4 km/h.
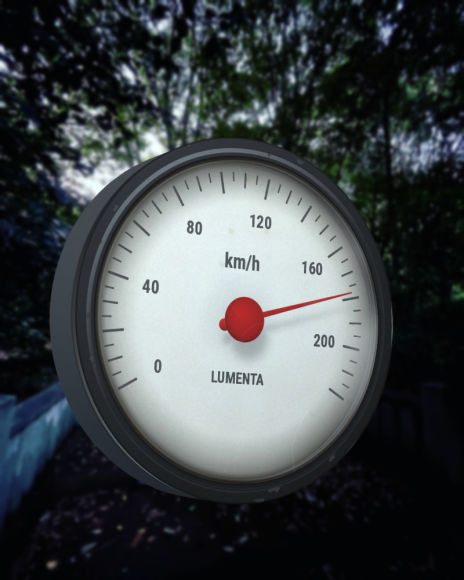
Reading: 177.5 km/h
